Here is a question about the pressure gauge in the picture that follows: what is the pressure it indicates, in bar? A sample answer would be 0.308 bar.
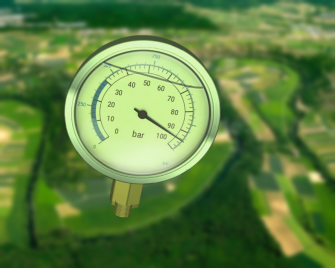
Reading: 94 bar
